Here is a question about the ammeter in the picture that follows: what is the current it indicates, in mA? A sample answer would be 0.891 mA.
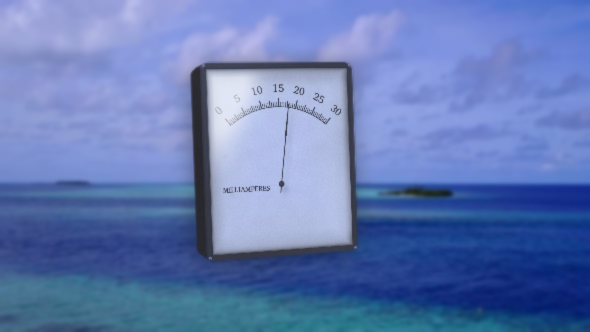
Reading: 17.5 mA
